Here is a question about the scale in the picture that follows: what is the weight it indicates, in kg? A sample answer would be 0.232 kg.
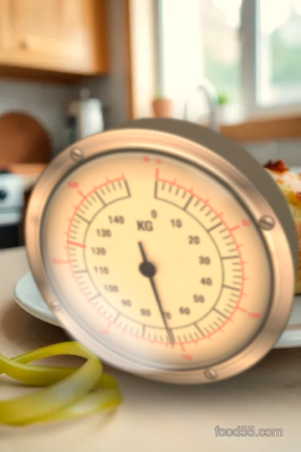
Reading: 70 kg
